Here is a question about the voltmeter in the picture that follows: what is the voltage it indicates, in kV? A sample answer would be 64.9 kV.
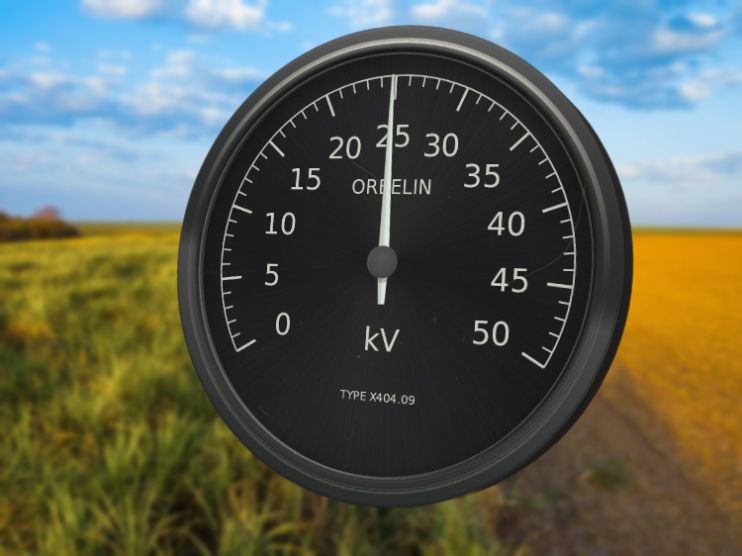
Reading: 25 kV
